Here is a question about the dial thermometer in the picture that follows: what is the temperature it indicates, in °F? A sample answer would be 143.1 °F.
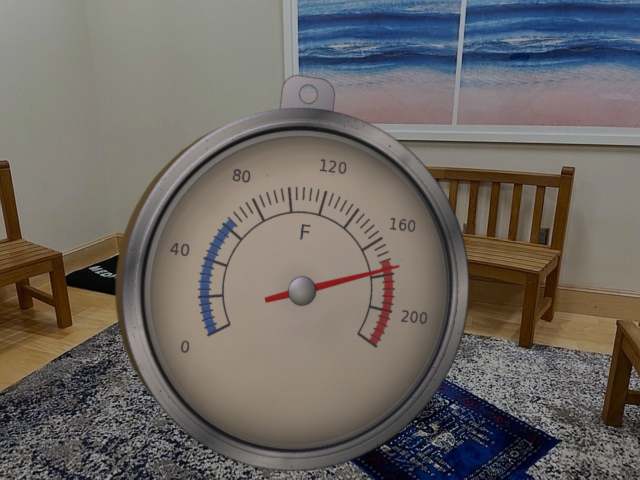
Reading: 176 °F
